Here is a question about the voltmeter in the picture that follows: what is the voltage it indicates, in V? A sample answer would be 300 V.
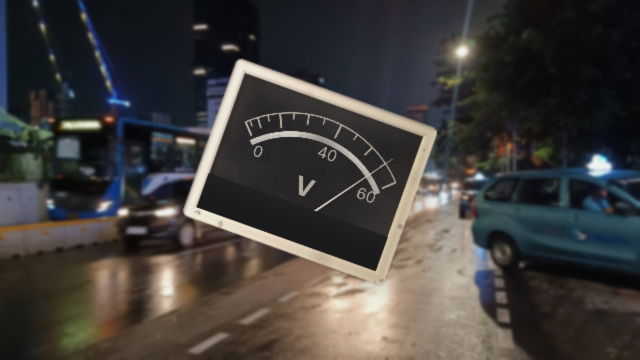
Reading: 55 V
